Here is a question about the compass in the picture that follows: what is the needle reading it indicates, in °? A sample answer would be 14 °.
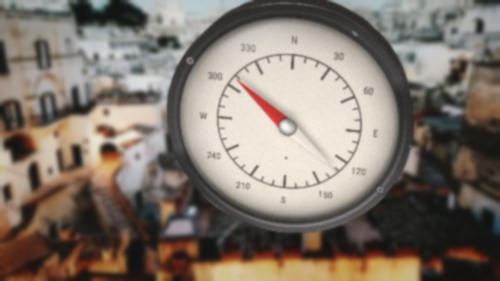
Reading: 310 °
